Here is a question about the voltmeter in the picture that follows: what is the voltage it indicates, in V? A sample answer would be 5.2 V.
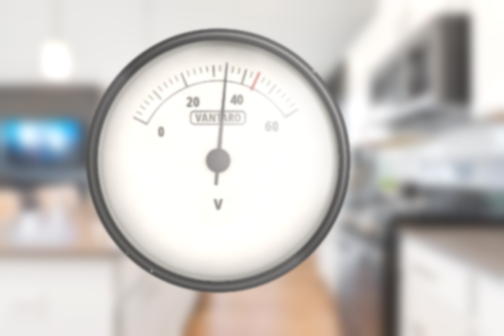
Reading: 34 V
